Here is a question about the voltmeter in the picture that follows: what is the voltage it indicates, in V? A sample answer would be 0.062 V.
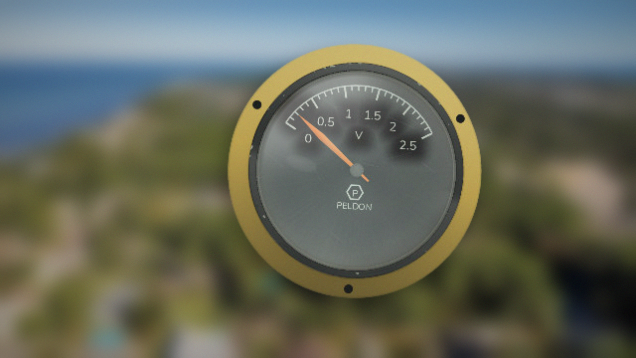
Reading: 0.2 V
